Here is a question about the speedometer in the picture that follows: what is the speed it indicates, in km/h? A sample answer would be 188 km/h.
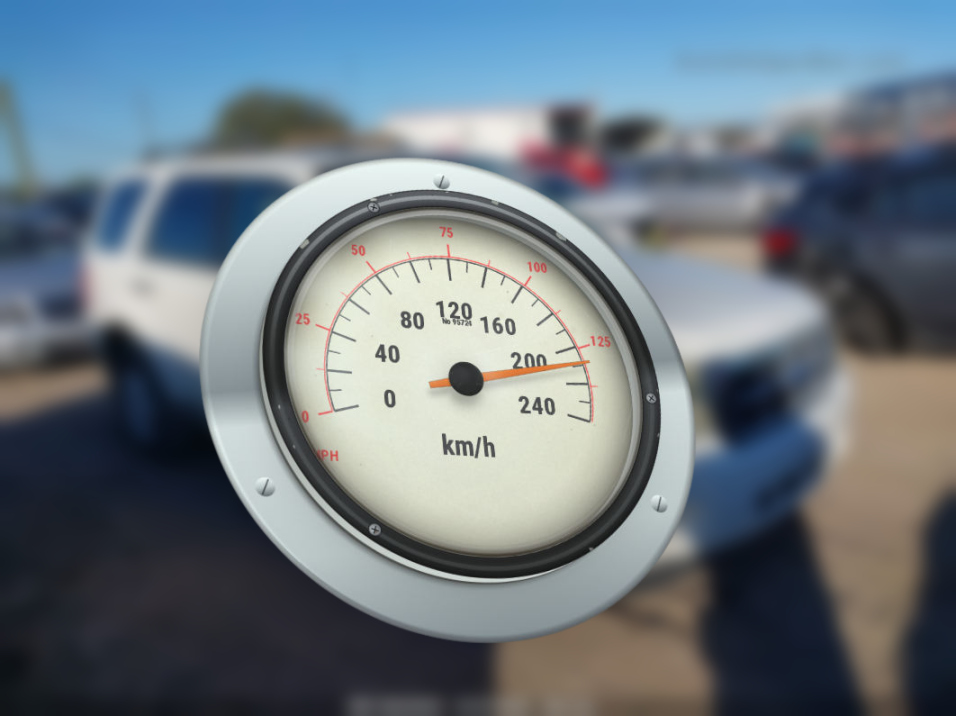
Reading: 210 km/h
